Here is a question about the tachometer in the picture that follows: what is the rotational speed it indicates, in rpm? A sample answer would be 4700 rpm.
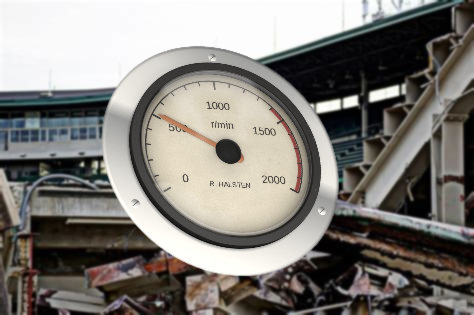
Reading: 500 rpm
